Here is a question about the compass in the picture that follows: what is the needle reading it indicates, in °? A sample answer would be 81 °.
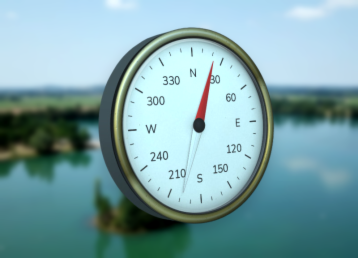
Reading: 20 °
